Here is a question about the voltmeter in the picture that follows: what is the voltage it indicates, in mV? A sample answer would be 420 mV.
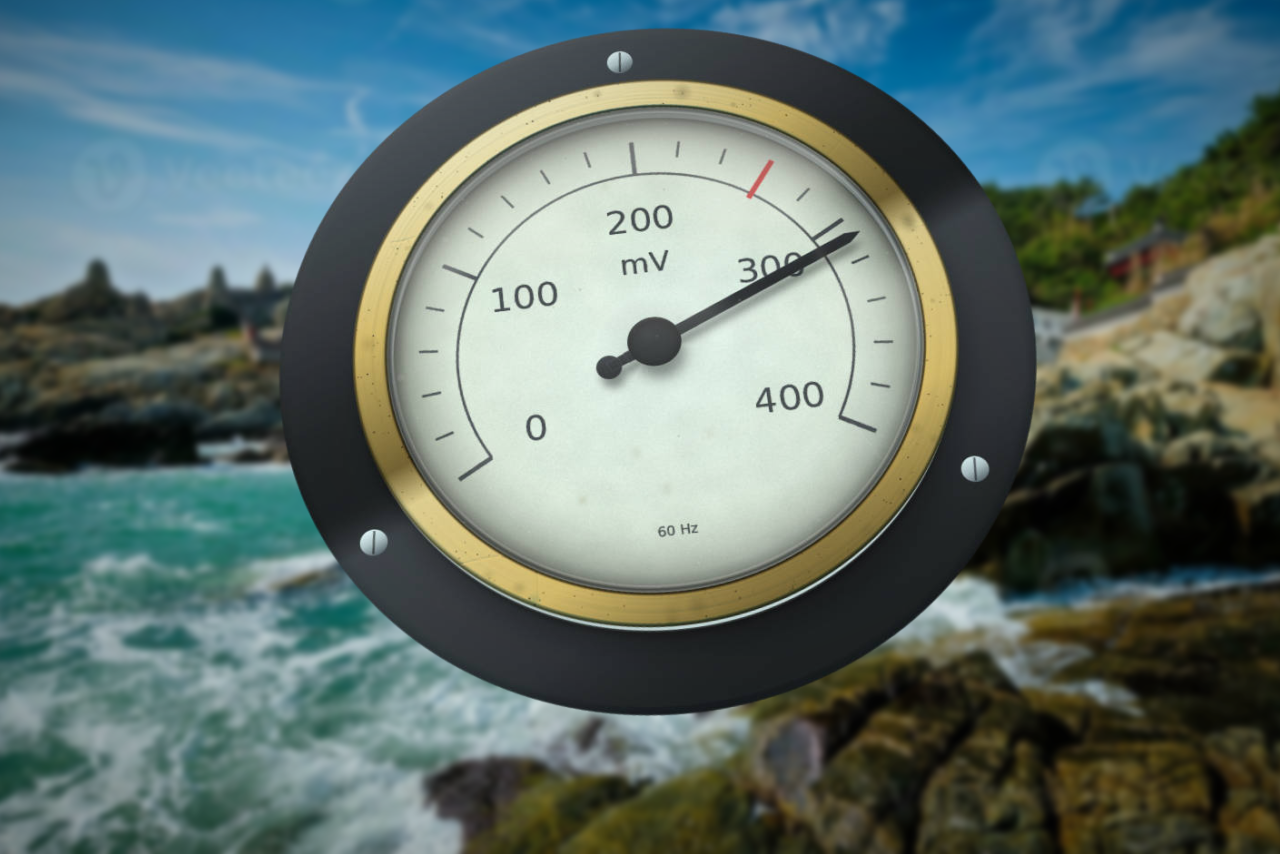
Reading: 310 mV
